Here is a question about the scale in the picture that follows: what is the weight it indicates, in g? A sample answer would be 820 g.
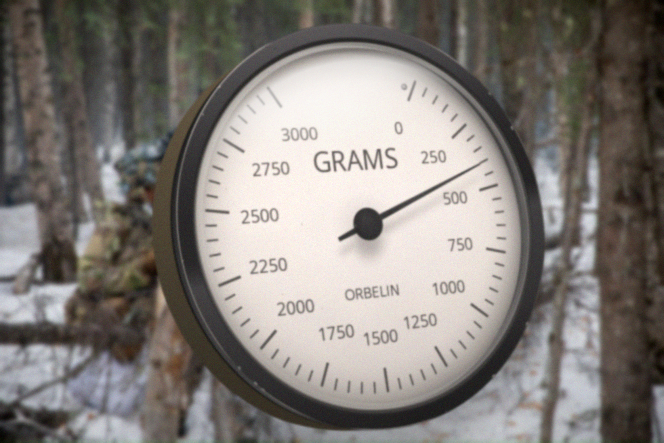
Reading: 400 g
